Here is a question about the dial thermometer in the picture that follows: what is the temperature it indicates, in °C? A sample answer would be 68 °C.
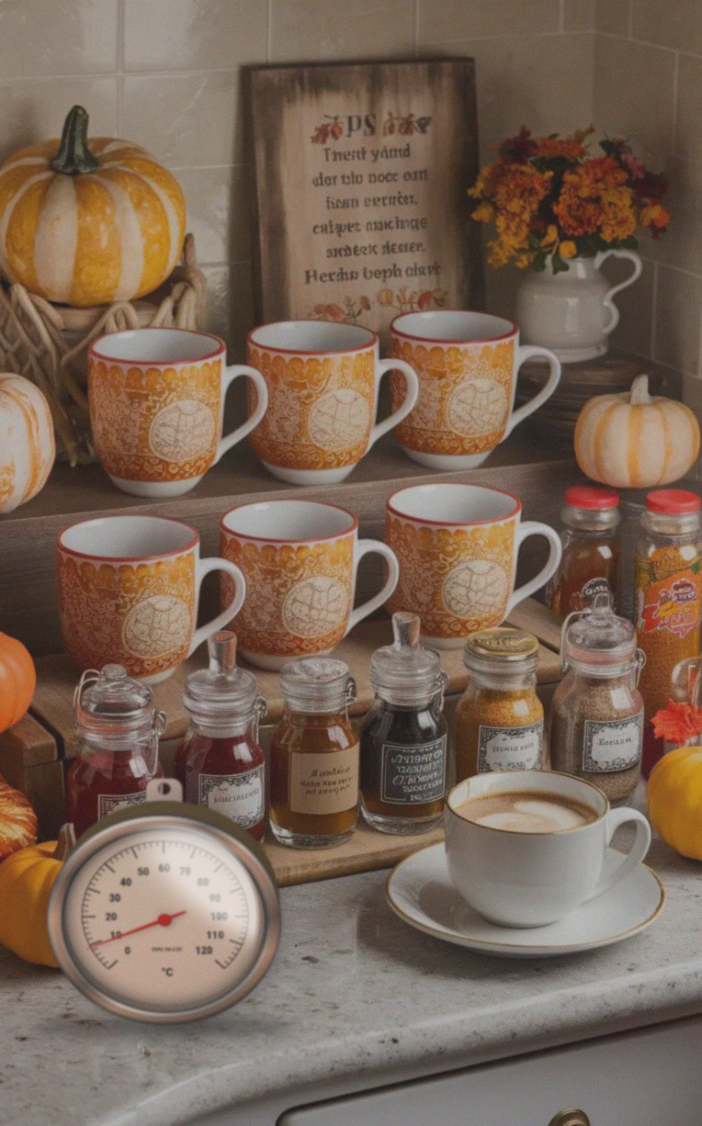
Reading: 10 °C
